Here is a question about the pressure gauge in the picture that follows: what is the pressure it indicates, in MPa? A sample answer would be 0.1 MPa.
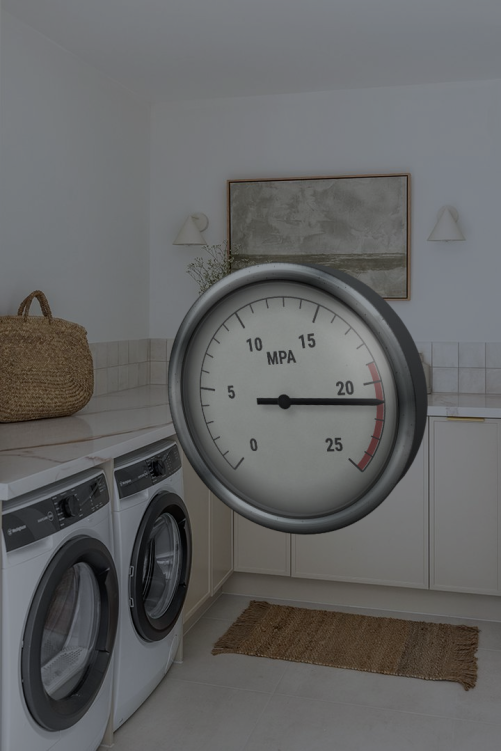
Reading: 21 MPa
